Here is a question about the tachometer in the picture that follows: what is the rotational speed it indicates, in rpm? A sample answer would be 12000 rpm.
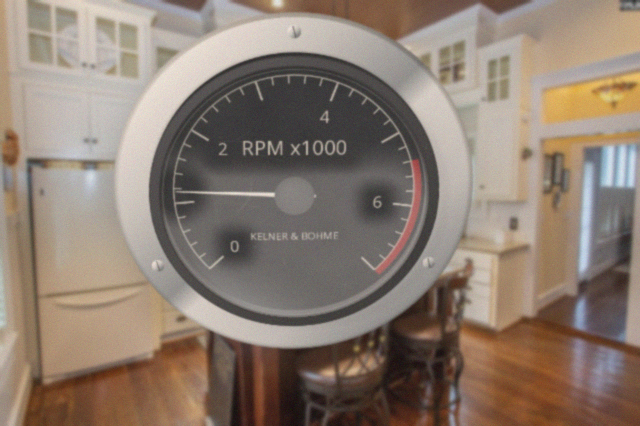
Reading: 1200 rpm
